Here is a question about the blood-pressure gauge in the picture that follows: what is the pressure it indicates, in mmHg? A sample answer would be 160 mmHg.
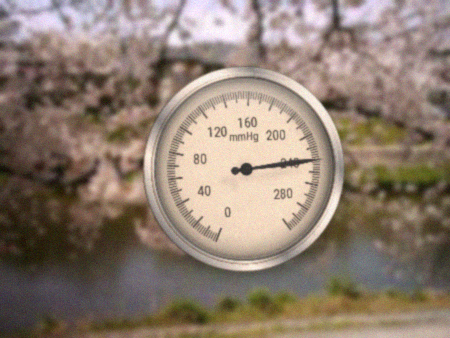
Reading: 240 mmHg
